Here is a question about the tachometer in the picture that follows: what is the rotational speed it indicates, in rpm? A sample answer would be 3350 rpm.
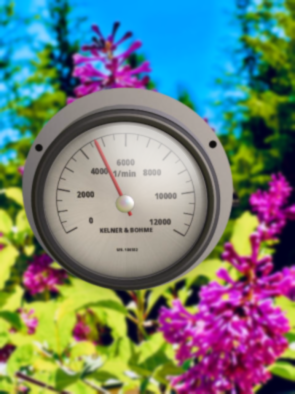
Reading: 4750 rpm
